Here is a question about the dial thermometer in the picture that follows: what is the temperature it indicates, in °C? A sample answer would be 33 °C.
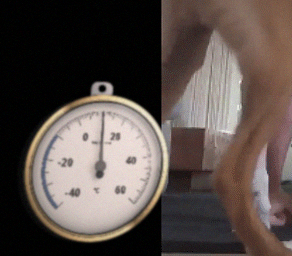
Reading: 10 °C
